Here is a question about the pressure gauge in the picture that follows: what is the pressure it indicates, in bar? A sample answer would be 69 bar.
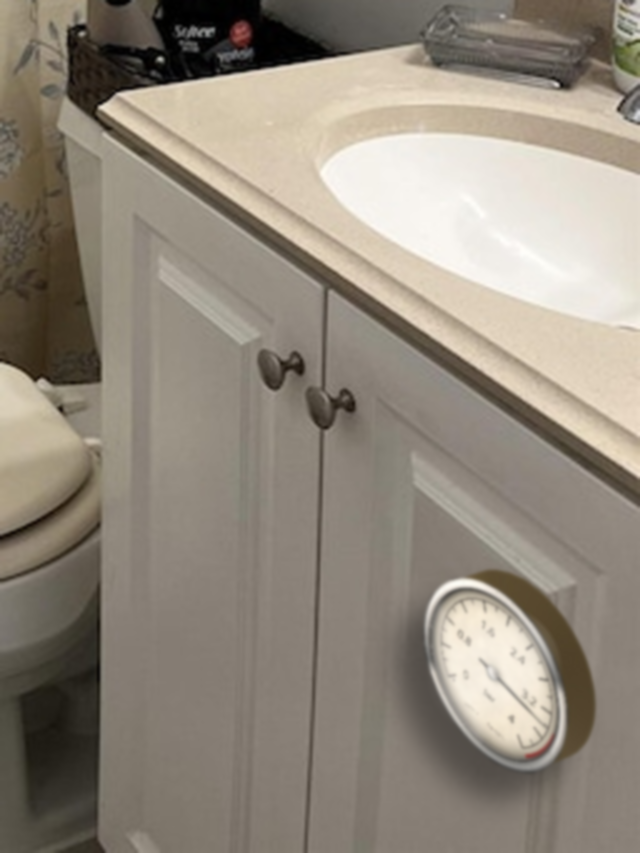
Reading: 3.4 bar
